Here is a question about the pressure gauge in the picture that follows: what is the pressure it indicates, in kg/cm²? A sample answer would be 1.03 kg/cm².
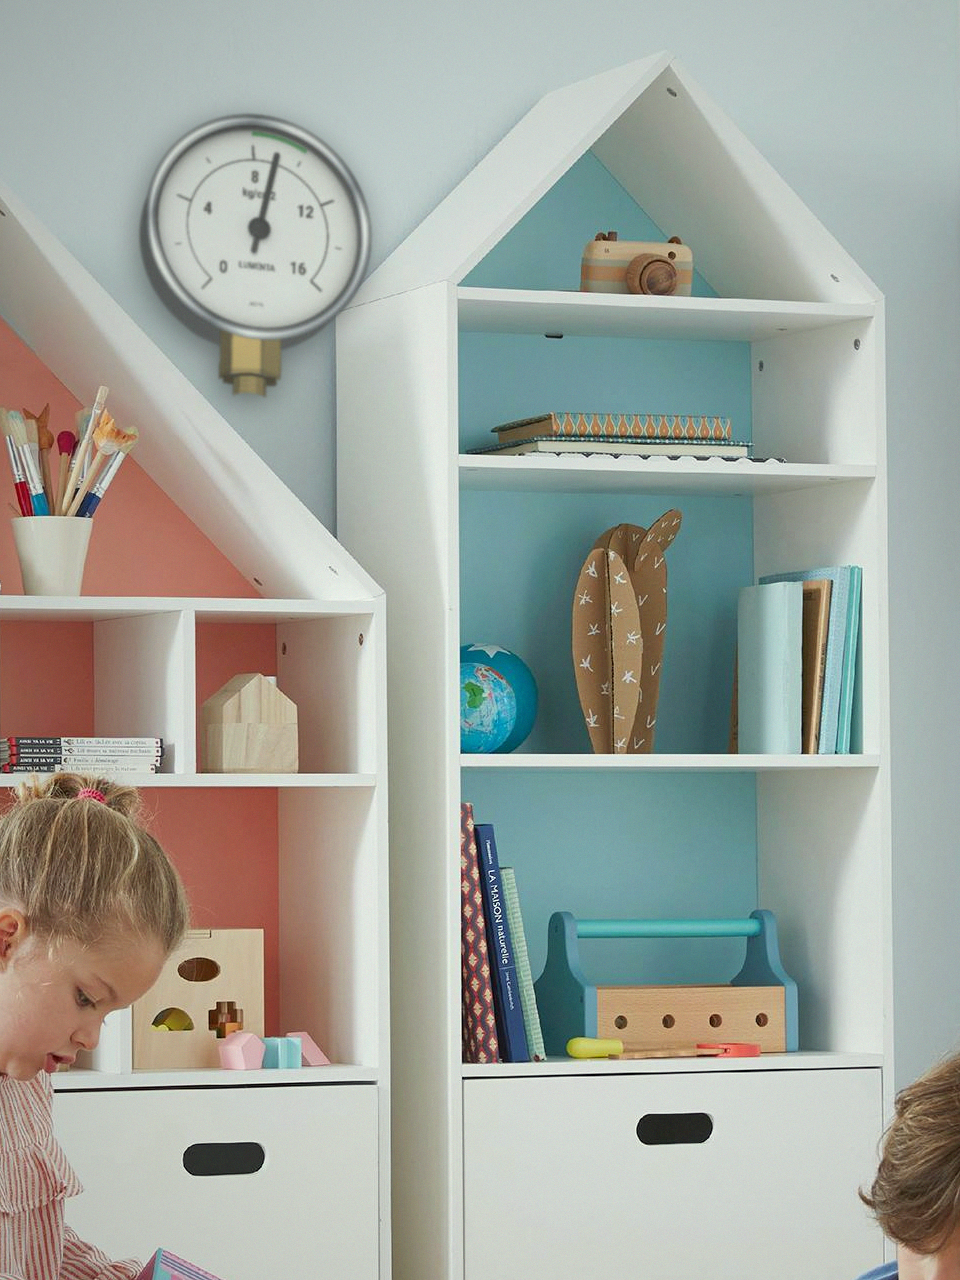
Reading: 9 kg/cm²
